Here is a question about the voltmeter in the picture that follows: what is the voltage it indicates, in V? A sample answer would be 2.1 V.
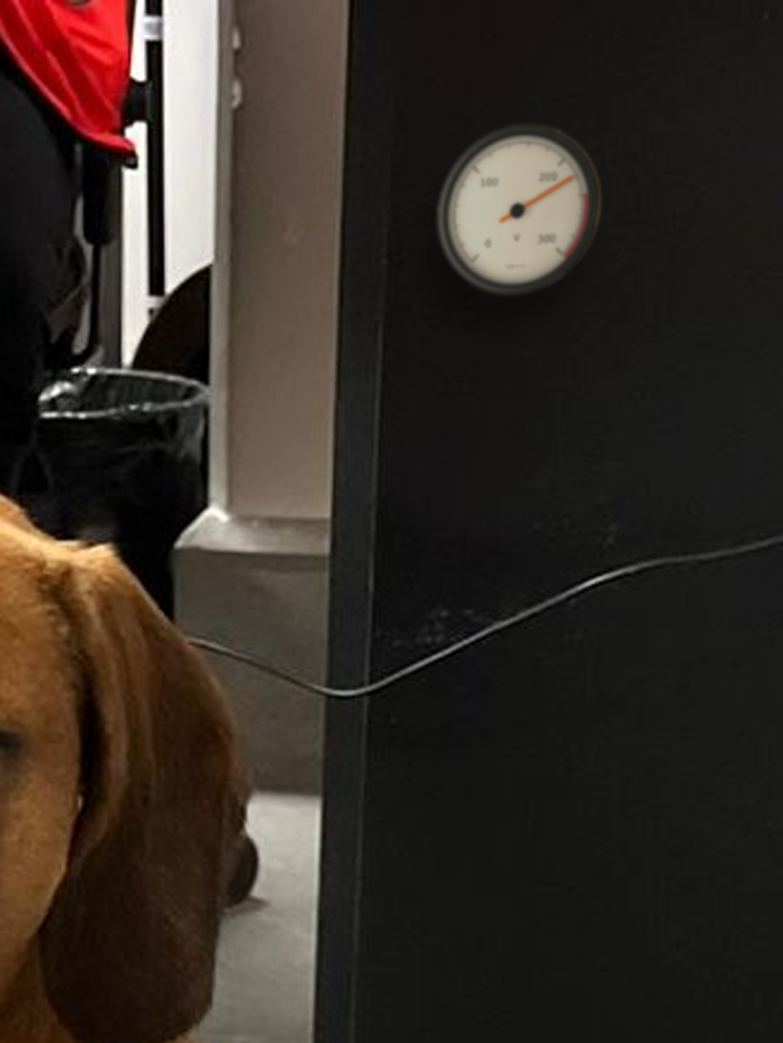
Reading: 220 V
